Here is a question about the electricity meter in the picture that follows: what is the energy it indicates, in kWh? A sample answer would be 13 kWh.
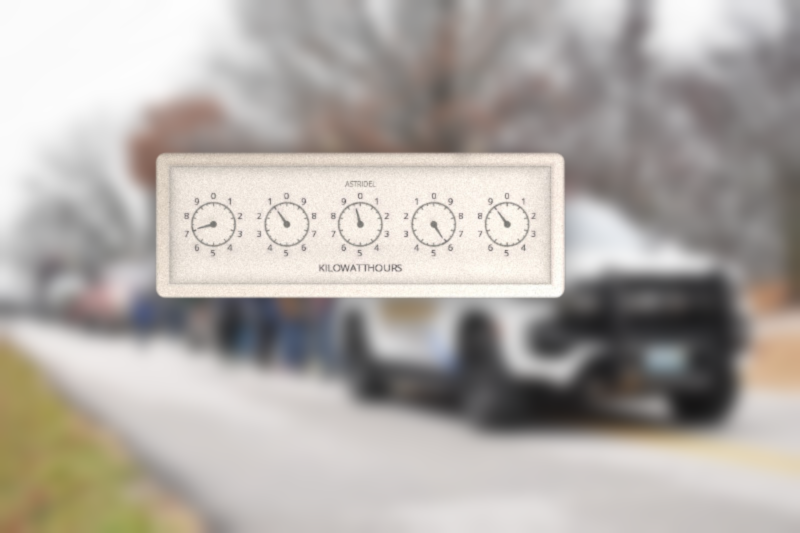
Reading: 70959 kWh
